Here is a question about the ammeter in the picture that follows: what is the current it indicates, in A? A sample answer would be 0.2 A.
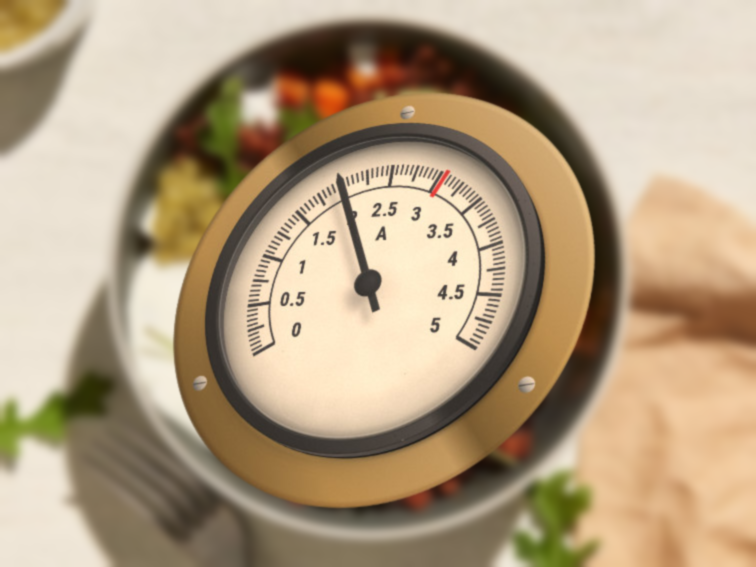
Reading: 2 A
